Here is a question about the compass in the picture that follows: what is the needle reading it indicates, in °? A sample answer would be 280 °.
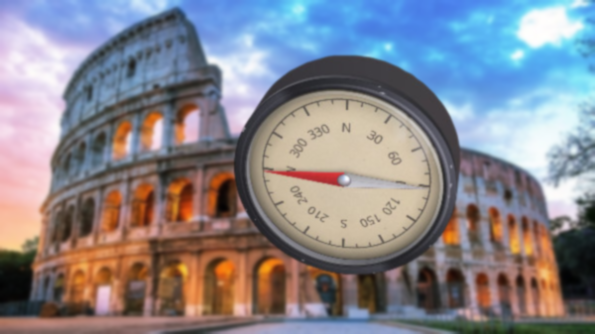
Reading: 270 °
